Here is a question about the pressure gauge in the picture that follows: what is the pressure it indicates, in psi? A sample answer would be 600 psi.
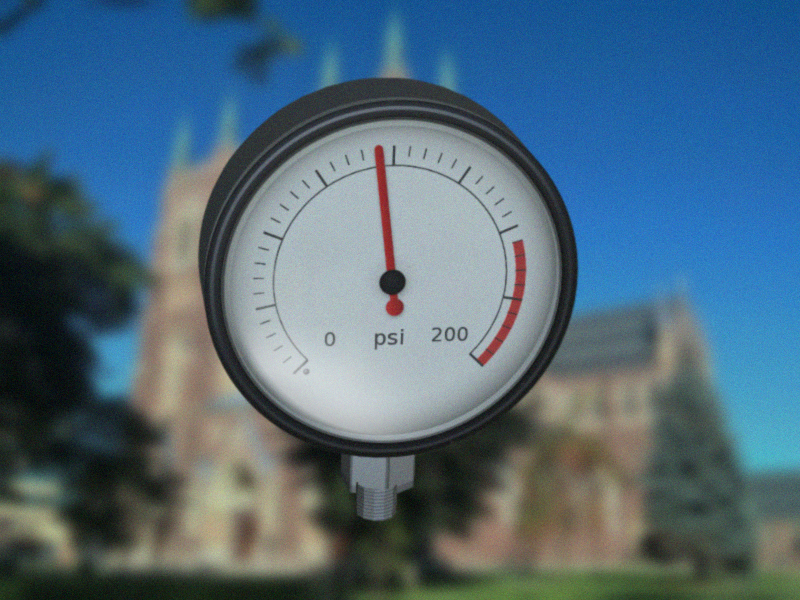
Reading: 95 psi
